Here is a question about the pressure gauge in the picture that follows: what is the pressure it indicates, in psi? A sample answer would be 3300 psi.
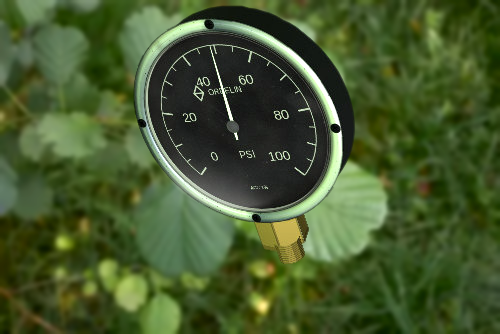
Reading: 50 psi
